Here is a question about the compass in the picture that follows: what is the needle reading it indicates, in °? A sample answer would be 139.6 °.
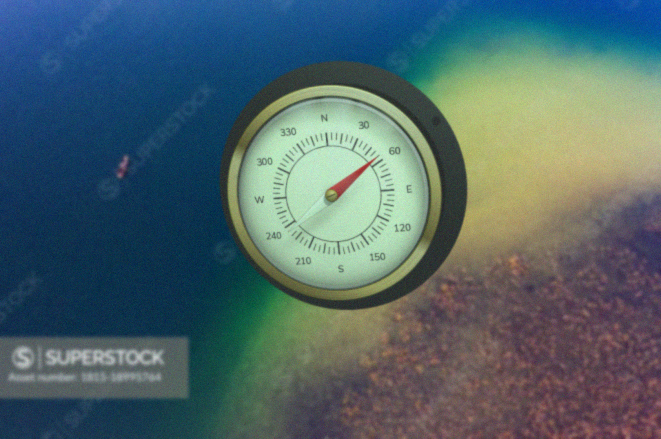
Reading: 55 °
